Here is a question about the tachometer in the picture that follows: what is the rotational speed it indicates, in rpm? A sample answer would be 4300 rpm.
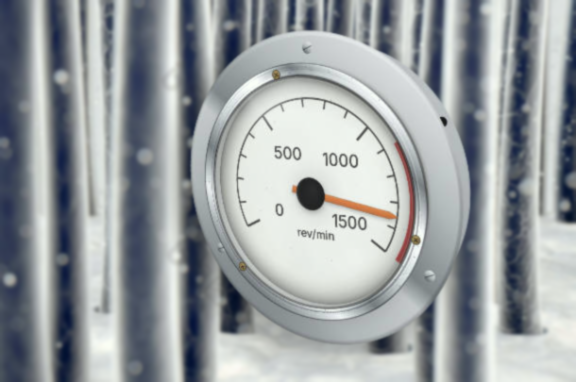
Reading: 1350 rpm
